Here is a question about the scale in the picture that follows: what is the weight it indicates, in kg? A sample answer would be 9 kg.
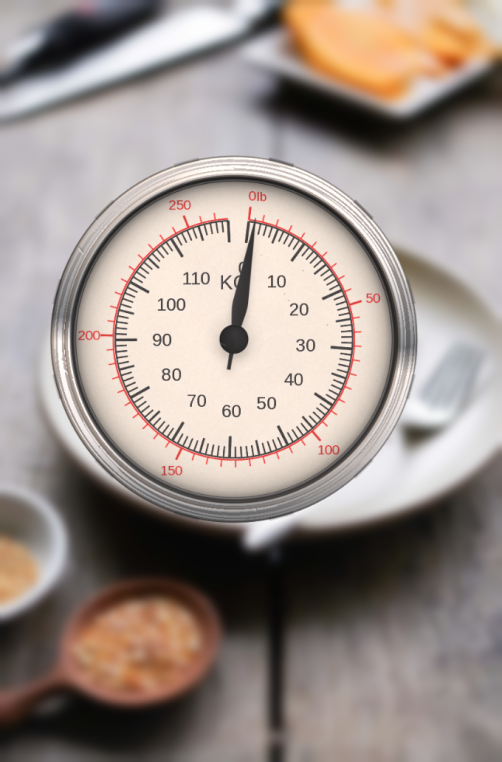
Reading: 1 kg
